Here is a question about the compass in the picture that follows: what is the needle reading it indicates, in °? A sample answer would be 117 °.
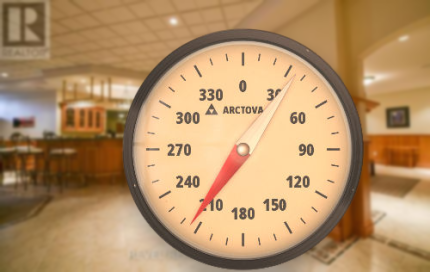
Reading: 215 °
